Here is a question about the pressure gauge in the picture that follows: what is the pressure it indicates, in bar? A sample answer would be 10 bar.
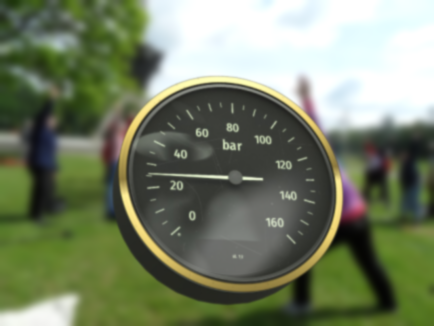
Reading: 25 bar
